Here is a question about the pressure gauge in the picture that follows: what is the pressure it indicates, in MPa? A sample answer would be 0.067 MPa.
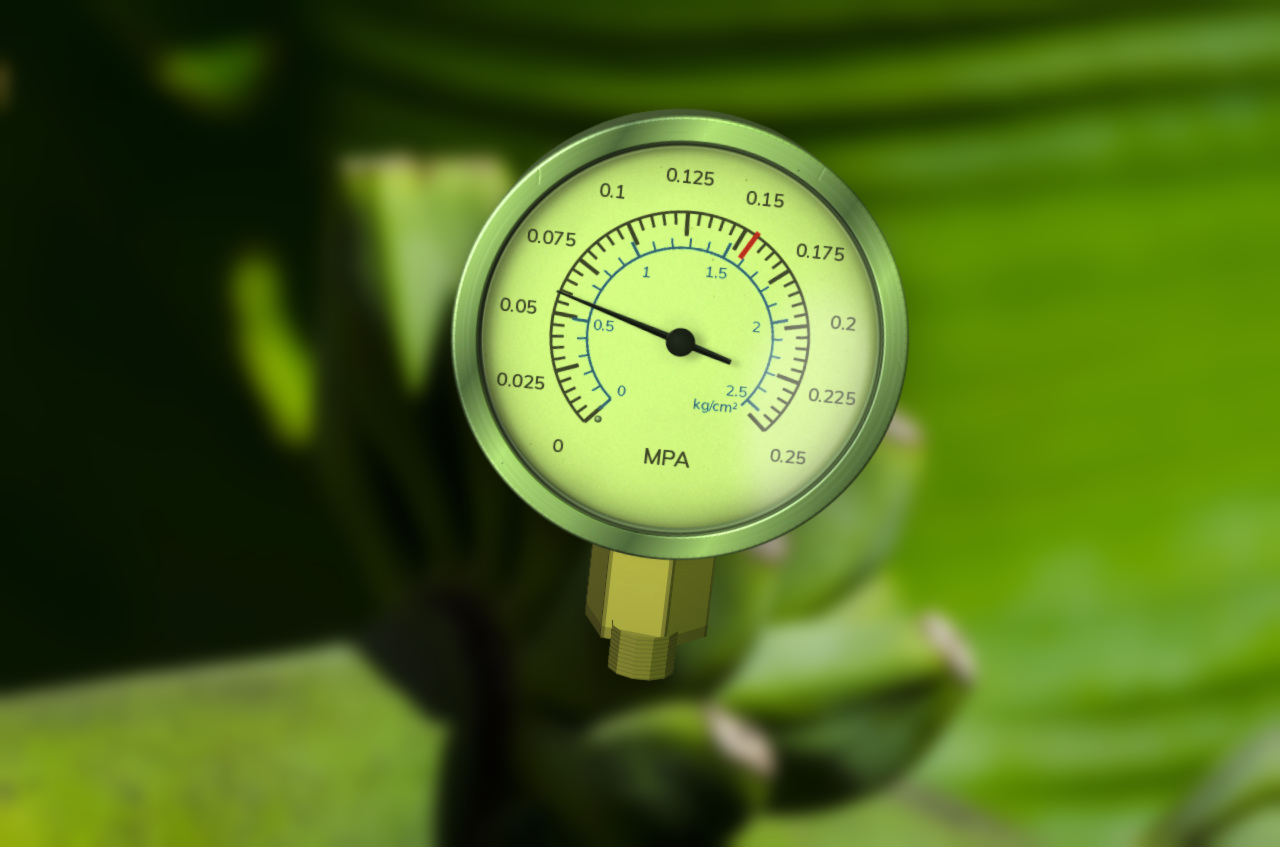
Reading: 0.06 MPa
